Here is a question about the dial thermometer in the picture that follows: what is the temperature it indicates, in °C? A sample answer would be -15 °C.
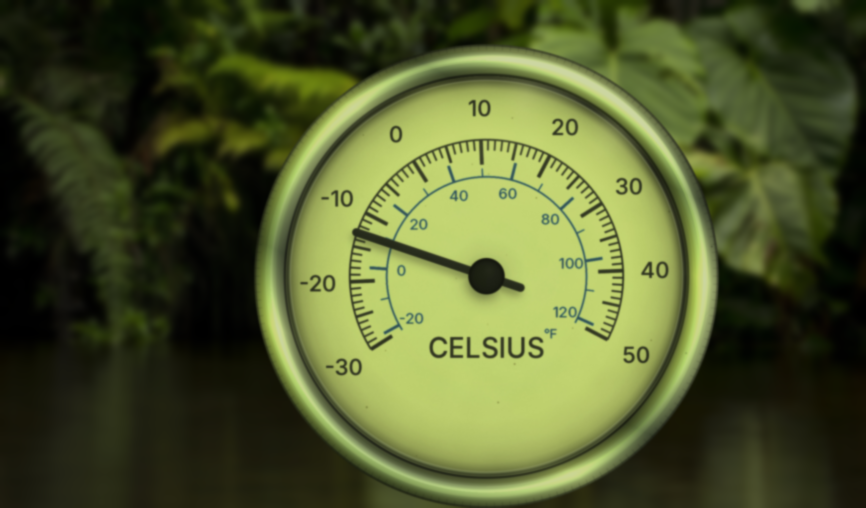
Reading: -13 °C
